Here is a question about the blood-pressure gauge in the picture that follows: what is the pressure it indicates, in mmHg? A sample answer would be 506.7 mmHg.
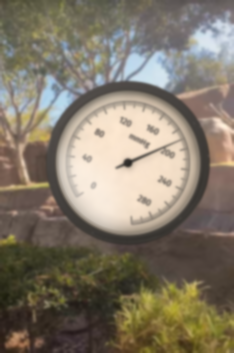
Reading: 190 mmHg
